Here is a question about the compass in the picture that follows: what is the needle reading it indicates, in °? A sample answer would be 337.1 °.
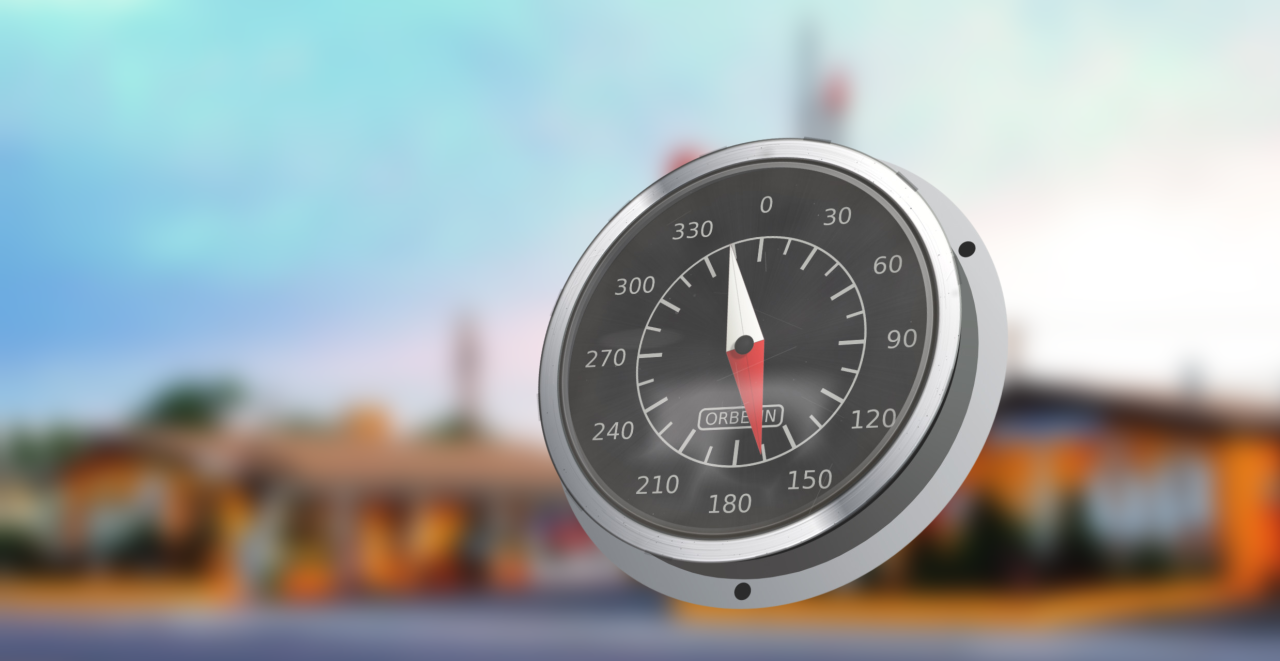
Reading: 165 °
